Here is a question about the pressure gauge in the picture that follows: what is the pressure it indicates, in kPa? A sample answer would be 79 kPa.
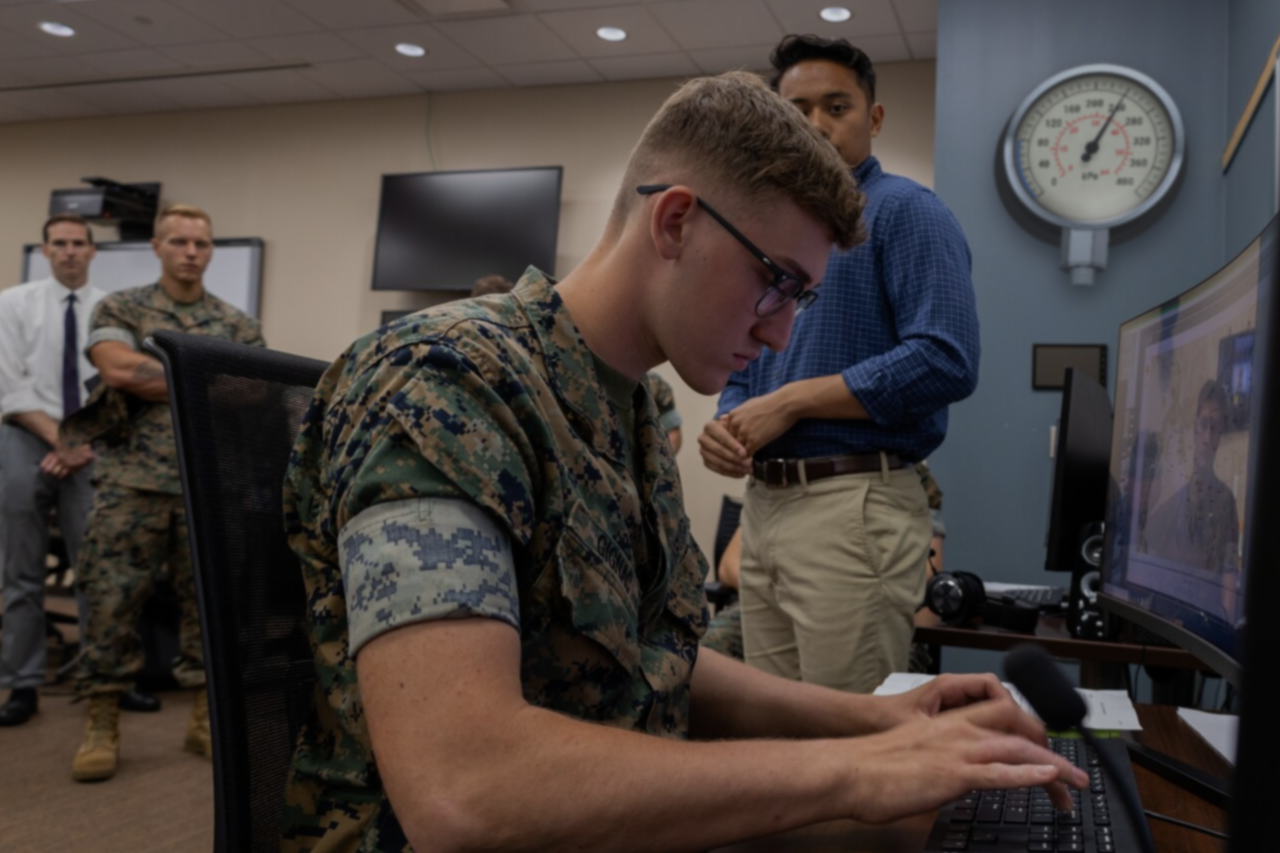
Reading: 240 kPa
